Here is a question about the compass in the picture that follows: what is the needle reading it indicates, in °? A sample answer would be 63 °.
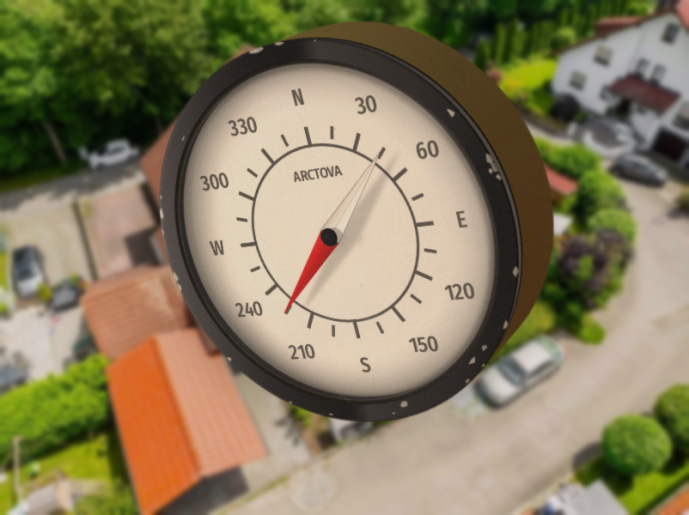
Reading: 225 °
